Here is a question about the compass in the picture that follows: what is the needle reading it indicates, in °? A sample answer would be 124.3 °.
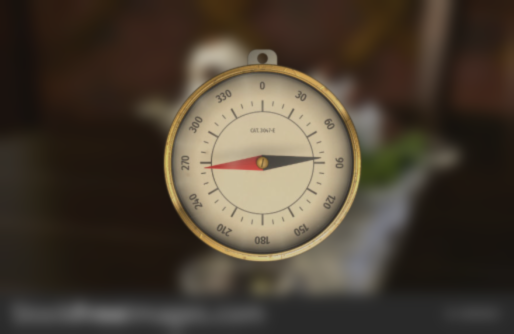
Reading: 265 °
